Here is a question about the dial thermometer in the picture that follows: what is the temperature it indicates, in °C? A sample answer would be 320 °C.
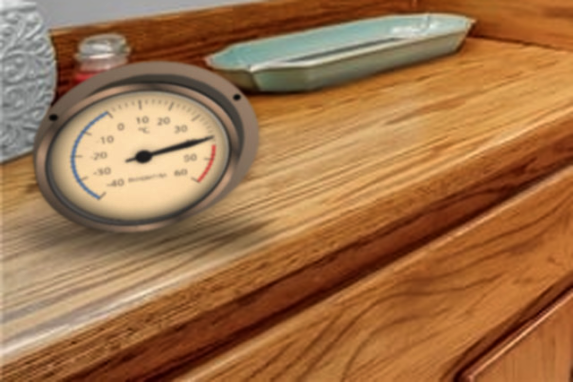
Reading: 40 °C
